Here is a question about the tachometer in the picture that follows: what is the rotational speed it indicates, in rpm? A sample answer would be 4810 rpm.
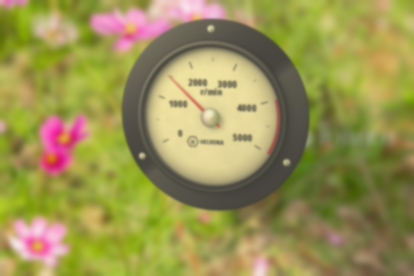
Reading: 1500 rpm
